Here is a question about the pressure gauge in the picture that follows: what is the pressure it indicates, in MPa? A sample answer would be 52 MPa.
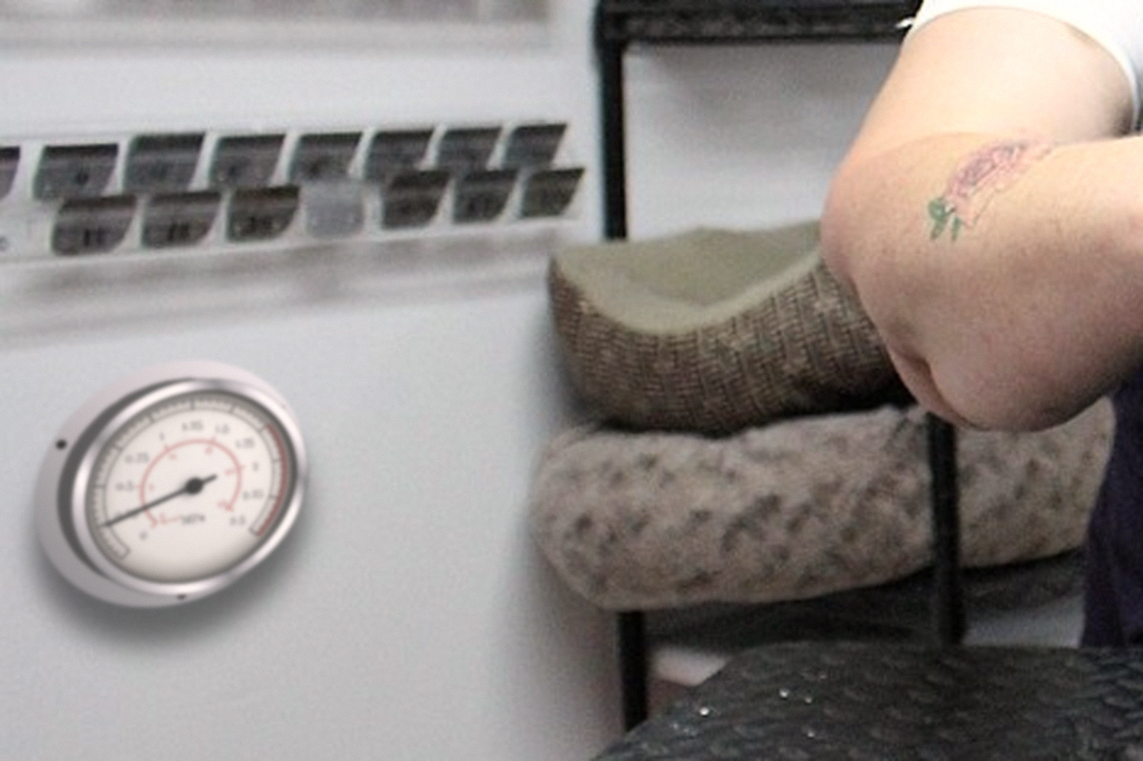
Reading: 0.25 MPa
